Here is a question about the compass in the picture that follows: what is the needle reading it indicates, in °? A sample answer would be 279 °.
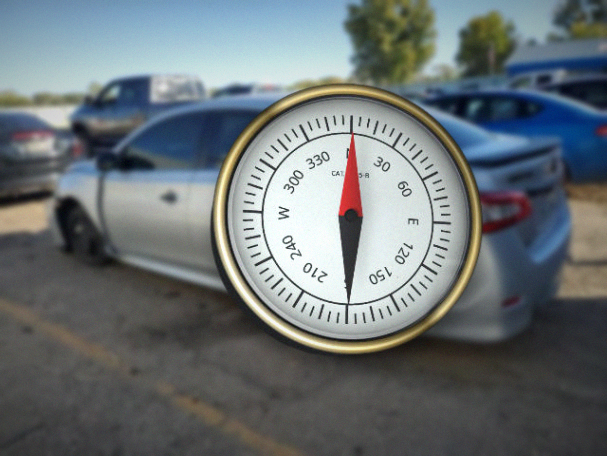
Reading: 0 °
